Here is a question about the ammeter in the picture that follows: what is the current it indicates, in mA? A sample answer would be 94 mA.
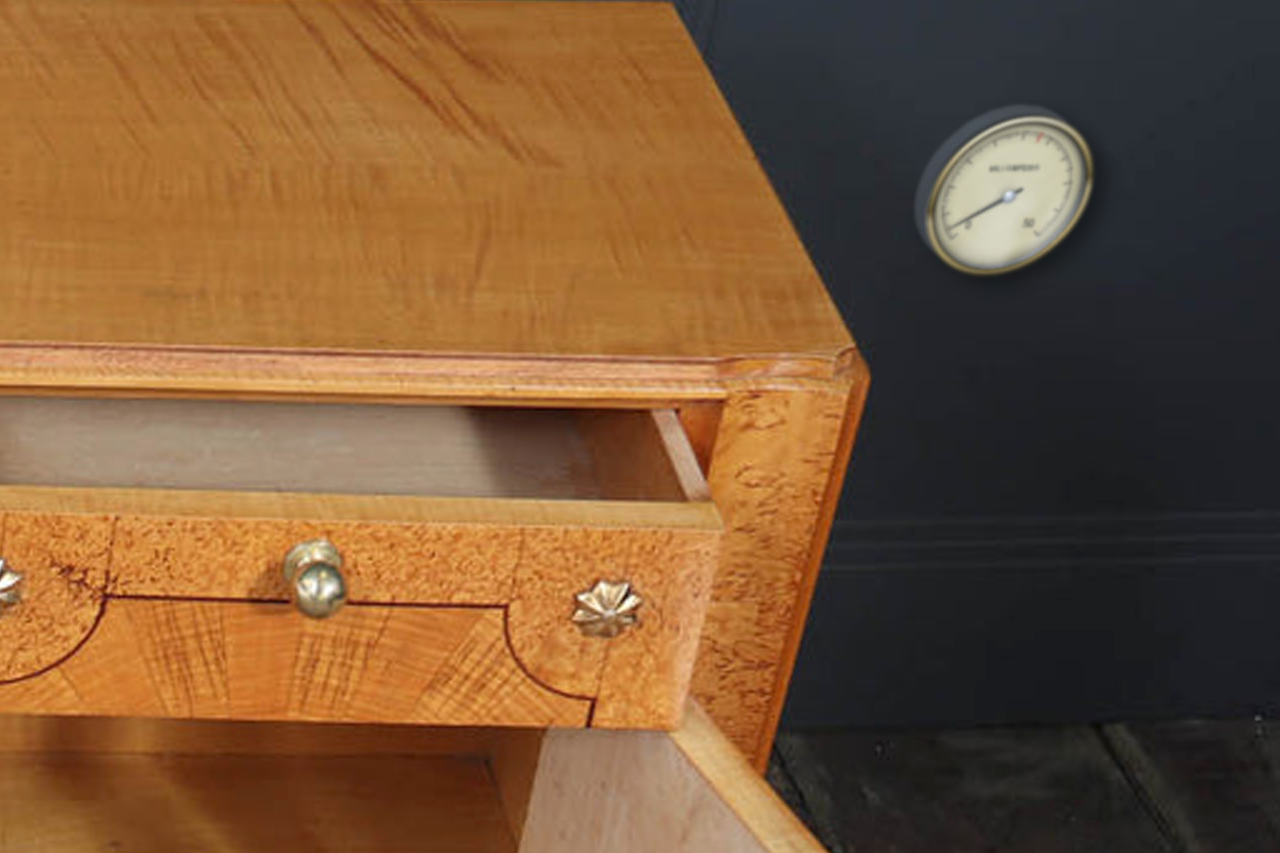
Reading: 2.5 mA
